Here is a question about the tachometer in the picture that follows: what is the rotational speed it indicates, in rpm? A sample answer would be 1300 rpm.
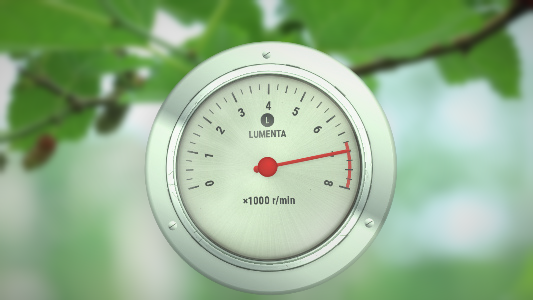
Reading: 7000 rpm
